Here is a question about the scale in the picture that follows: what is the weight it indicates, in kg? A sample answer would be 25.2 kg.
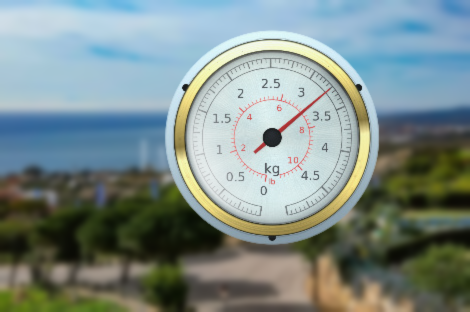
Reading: 3.25 kg
